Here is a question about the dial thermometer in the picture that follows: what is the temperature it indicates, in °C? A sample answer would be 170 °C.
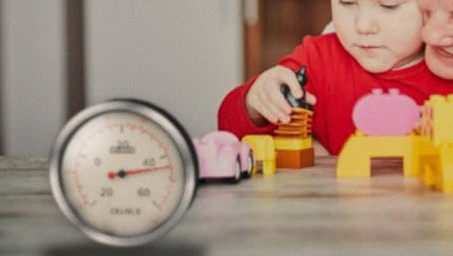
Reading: 44 °C
